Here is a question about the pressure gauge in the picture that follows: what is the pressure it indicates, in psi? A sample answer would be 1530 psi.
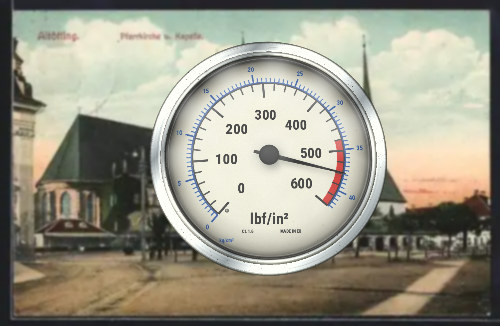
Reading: 540 psi
